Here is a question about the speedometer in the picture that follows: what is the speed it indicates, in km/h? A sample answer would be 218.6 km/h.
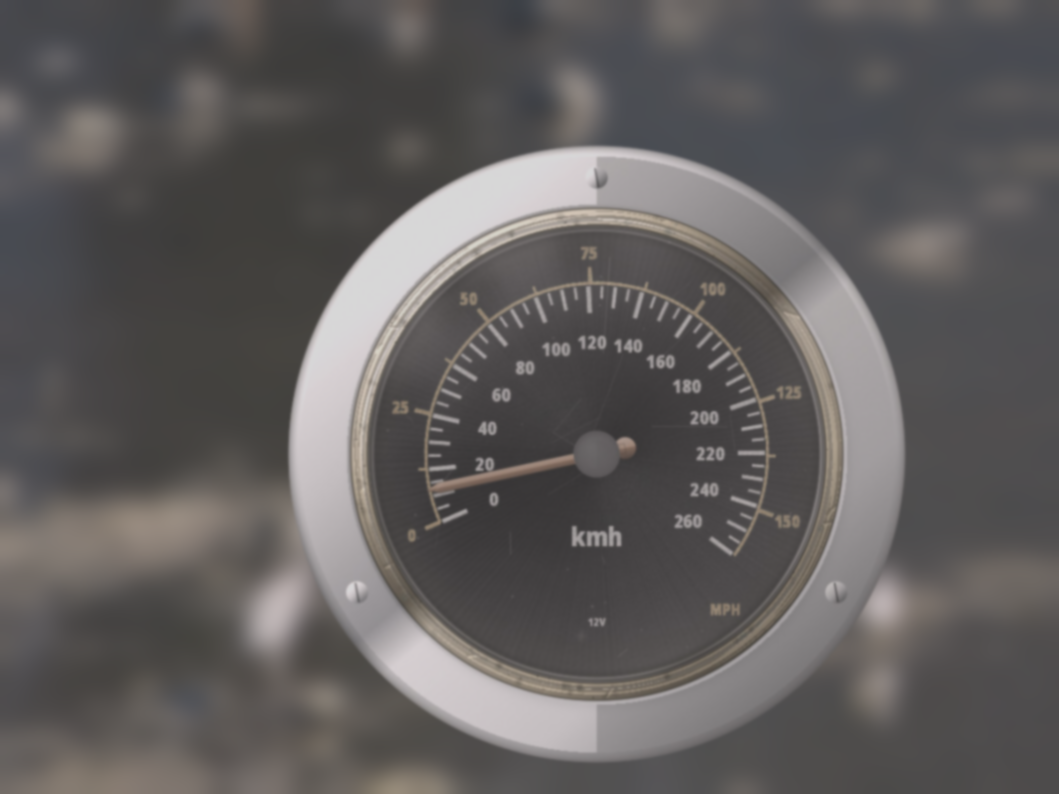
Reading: 12.5 km/h
